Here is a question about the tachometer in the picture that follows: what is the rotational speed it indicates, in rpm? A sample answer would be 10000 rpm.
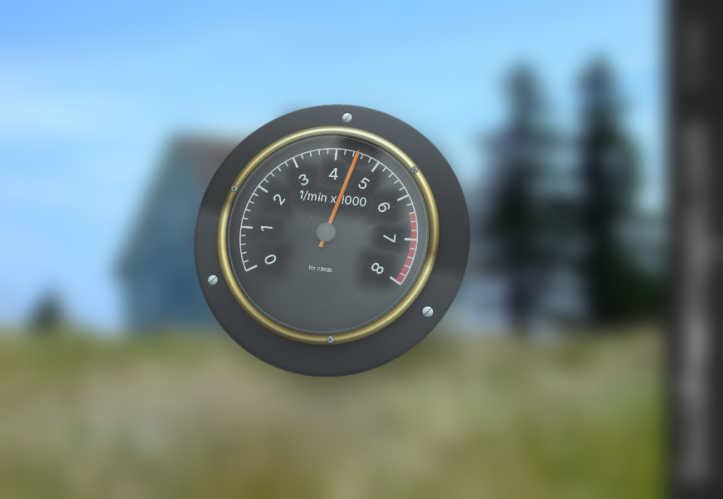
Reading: 4500 rpm
